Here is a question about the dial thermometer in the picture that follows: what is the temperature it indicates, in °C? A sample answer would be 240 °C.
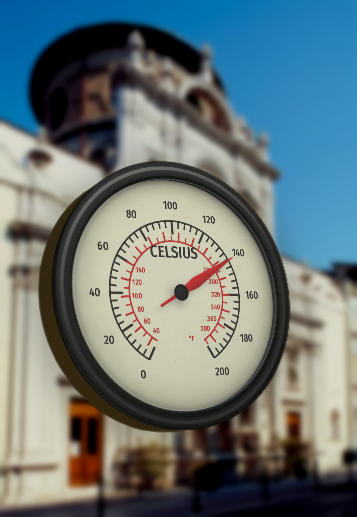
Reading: 140 °C
